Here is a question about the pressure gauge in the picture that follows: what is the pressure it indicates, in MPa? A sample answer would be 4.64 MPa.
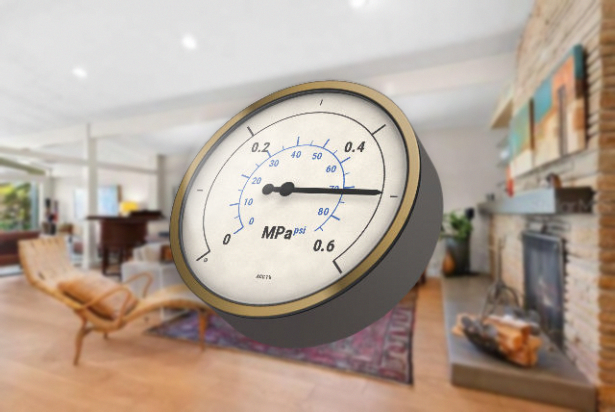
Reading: 0.5 MPa
